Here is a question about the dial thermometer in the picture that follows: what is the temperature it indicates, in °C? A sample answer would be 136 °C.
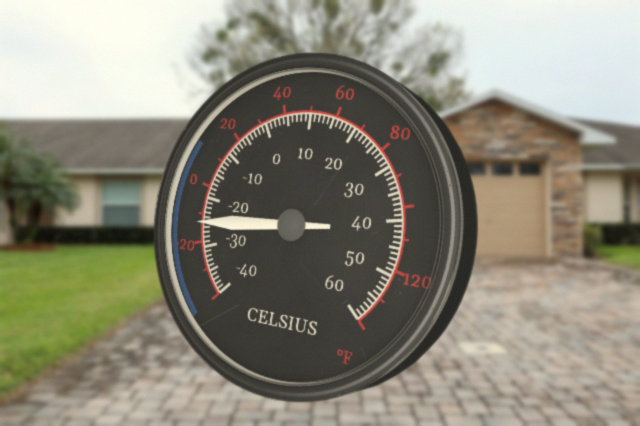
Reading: -25 °C
